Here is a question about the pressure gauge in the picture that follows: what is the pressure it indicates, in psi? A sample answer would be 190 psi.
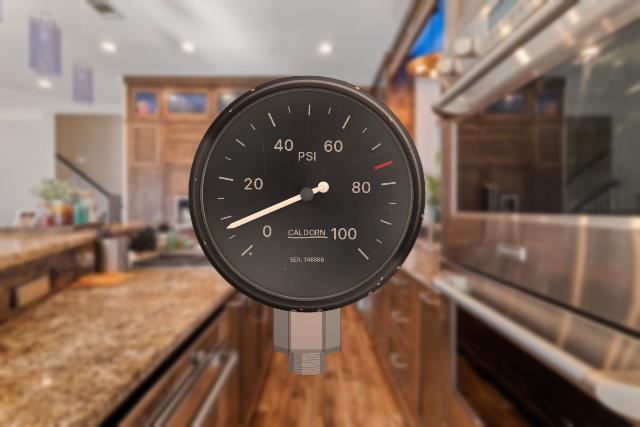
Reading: 7.5 psi
